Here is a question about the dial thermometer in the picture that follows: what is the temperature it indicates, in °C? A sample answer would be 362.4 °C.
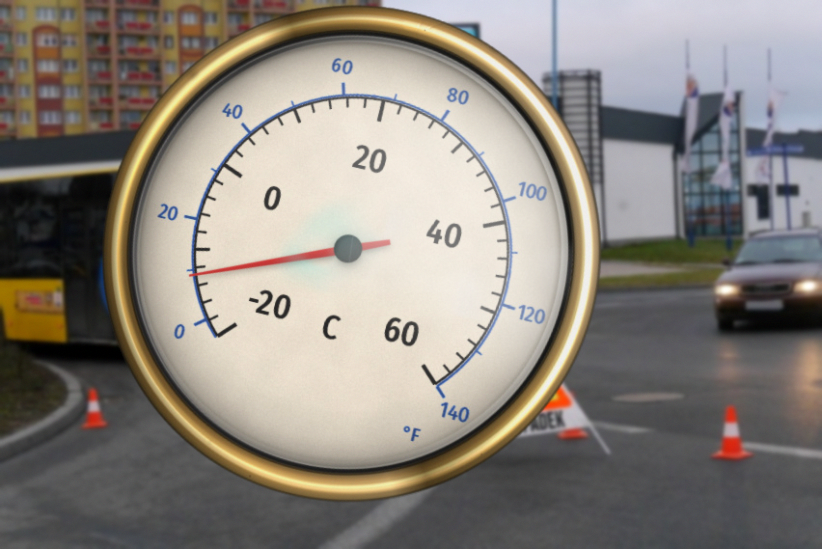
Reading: -13 °C
